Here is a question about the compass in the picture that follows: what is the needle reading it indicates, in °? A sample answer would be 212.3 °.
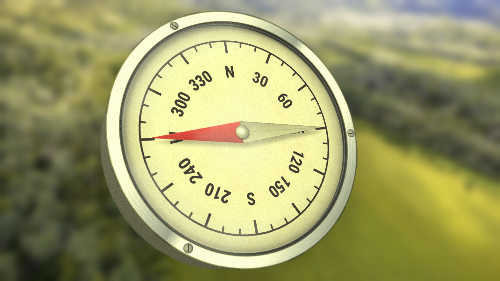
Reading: 270 °
